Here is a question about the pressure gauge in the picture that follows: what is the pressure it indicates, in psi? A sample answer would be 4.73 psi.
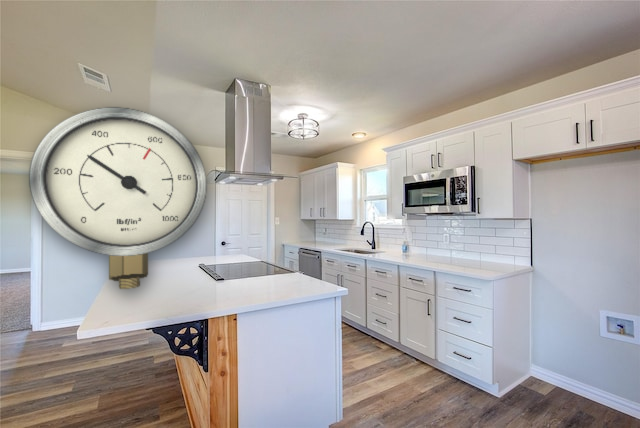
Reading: 300 psi
